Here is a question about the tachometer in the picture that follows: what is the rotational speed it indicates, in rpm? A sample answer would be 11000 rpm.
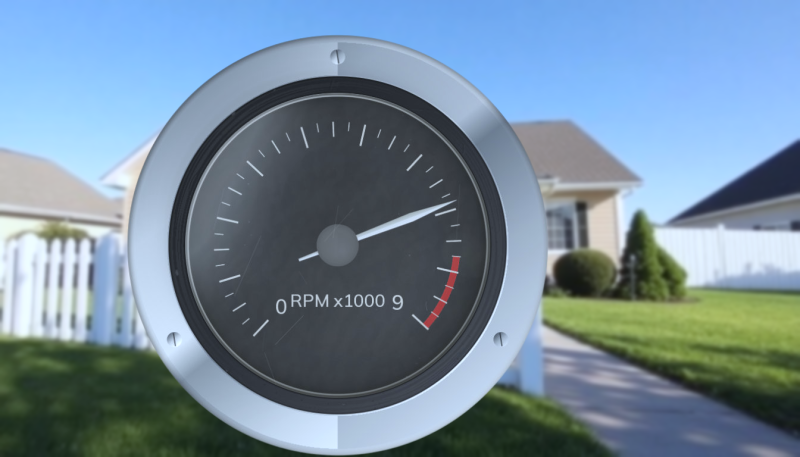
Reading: 6875 rpm
